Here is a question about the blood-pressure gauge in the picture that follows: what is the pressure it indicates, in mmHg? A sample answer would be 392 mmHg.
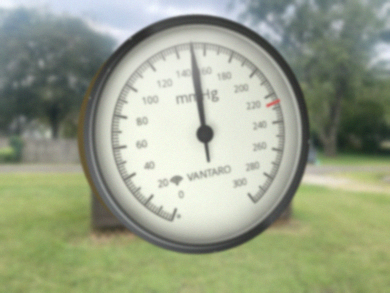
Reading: 150 mmHg
